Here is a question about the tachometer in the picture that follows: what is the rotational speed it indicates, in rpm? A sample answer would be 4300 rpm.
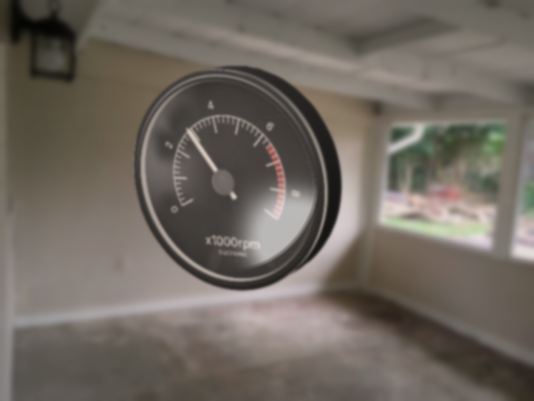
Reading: 3000 rpm
